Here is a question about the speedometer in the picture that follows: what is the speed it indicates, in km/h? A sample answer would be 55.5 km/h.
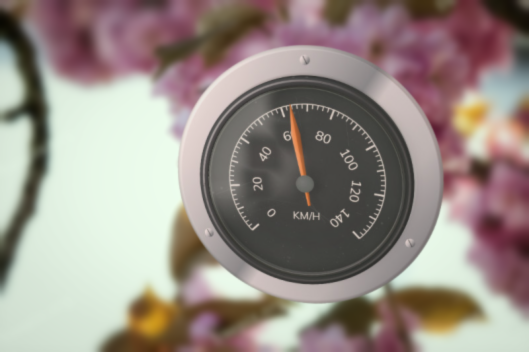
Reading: 64 km/h
